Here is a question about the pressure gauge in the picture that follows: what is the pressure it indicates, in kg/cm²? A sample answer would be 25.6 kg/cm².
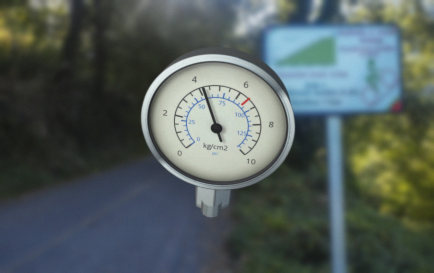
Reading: 4.25 kg/cm²
